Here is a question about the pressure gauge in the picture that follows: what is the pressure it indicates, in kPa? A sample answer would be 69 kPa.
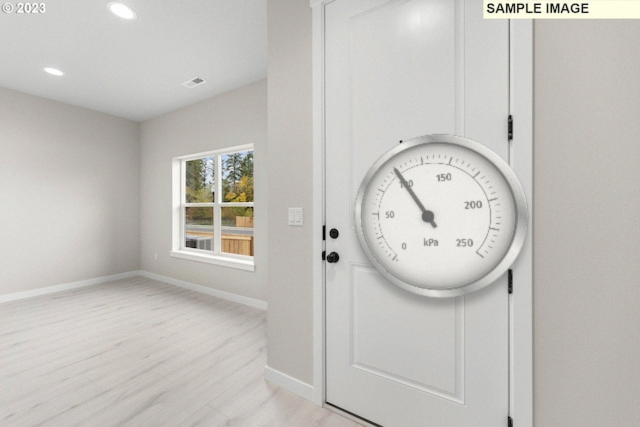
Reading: 100 kPa
